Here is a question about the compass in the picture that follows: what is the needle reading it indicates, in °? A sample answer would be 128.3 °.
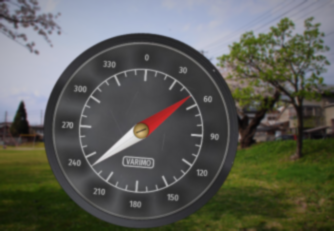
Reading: 50 °
